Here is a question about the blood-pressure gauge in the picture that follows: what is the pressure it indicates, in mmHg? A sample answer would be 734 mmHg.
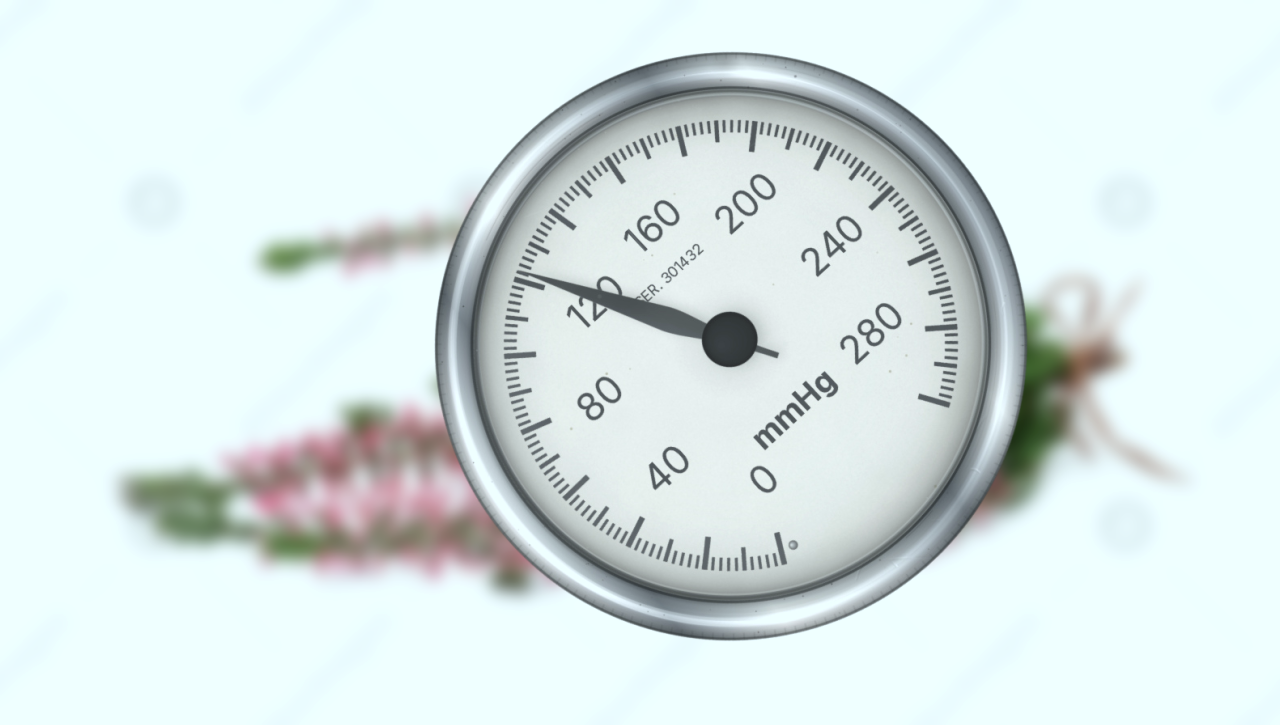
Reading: 122 mmHg
